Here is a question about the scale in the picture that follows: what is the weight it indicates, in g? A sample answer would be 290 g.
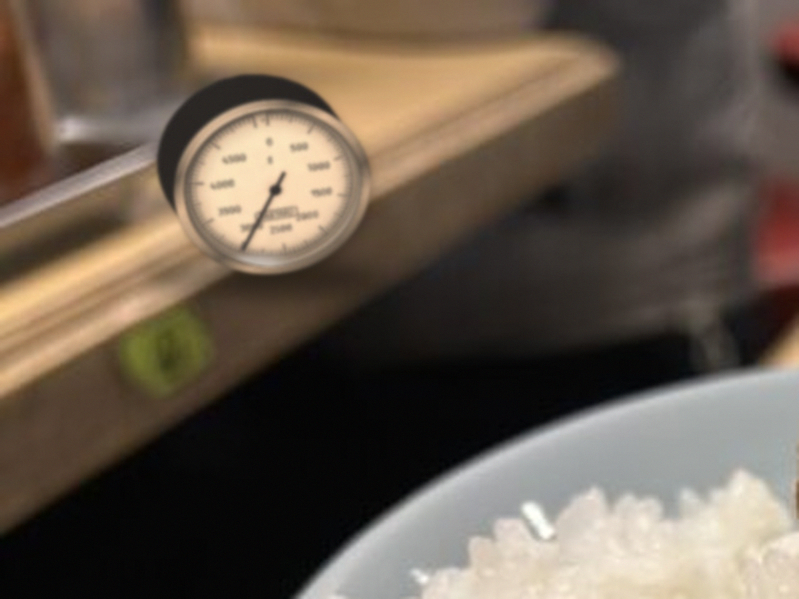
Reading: 3000 g
